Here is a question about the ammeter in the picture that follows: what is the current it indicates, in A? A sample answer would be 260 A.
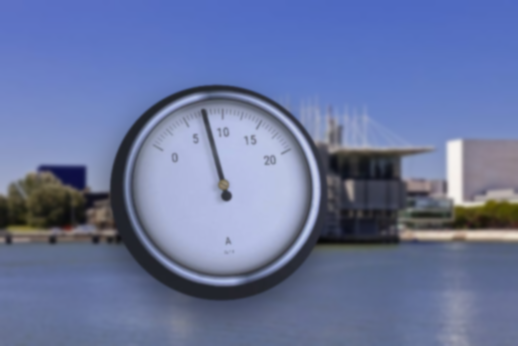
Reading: 7.5 A
